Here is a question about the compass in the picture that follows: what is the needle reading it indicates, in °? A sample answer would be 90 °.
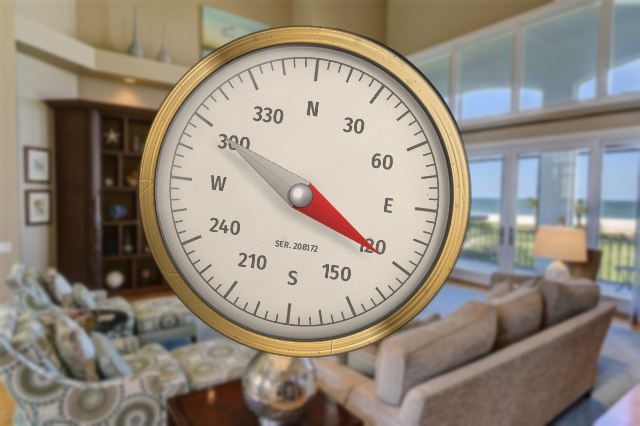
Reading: 120 °
